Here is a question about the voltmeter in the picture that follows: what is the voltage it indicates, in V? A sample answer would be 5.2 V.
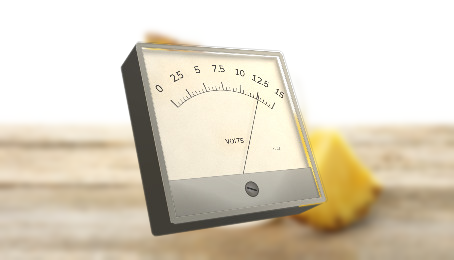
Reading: 12.5 V
